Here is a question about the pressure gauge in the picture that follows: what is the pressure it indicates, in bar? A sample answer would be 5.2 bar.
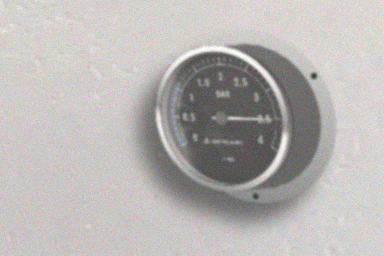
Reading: 3.5 bar
